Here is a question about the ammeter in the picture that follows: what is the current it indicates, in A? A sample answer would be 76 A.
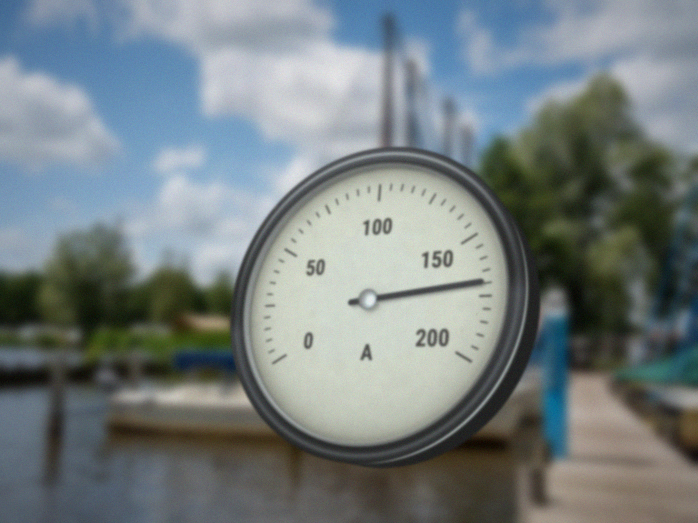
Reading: 170 A
